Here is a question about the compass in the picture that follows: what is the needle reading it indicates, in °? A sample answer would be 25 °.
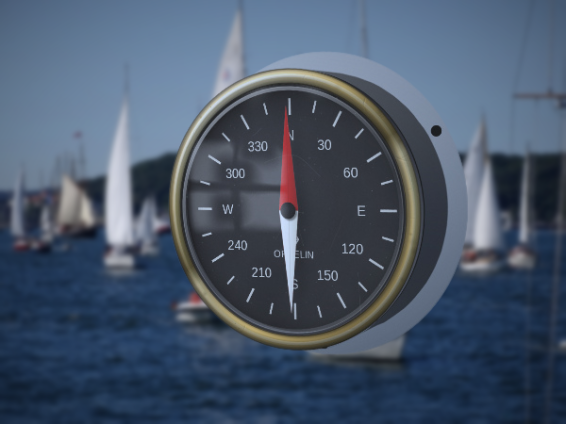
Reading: 0 °
